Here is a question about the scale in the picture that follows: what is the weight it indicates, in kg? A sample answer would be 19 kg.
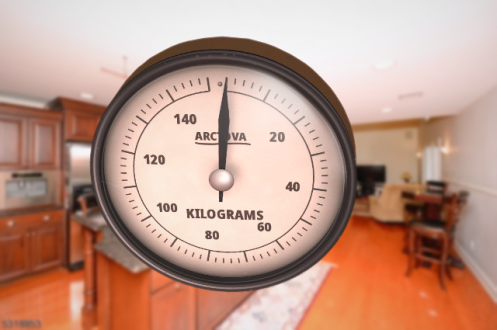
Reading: 0 kg
